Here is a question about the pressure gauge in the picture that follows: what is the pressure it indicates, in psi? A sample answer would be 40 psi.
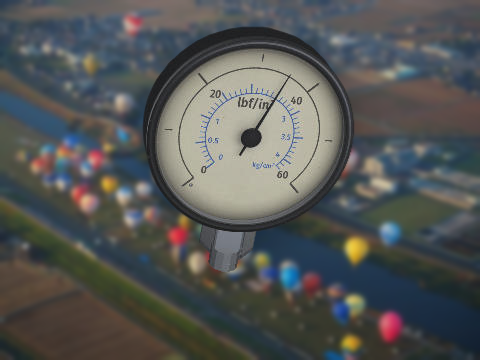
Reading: 35 psi
